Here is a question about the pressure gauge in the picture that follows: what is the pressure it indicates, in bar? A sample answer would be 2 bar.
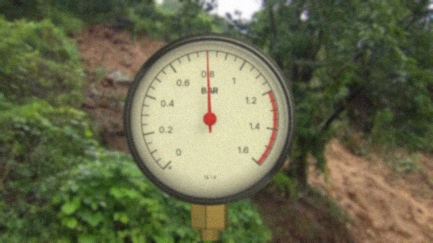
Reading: 0.8 bar
